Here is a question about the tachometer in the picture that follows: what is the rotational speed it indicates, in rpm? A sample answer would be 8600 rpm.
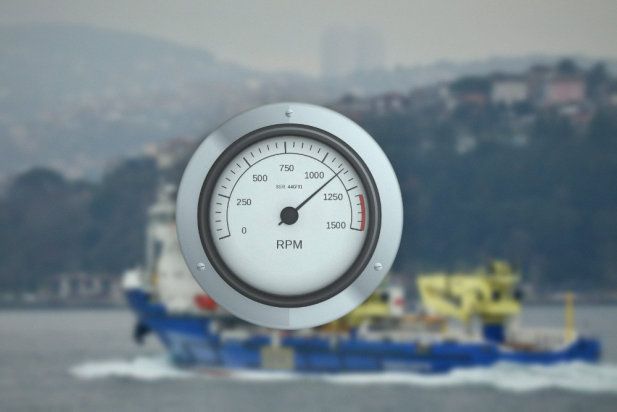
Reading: 1125 rpm
